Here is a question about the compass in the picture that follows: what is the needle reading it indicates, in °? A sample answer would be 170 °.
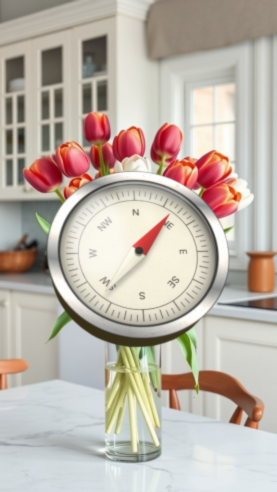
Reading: 40 °
